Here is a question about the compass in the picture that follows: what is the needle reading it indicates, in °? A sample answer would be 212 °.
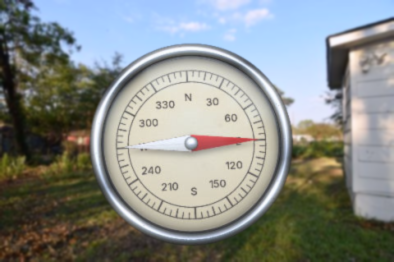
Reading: 90 °
